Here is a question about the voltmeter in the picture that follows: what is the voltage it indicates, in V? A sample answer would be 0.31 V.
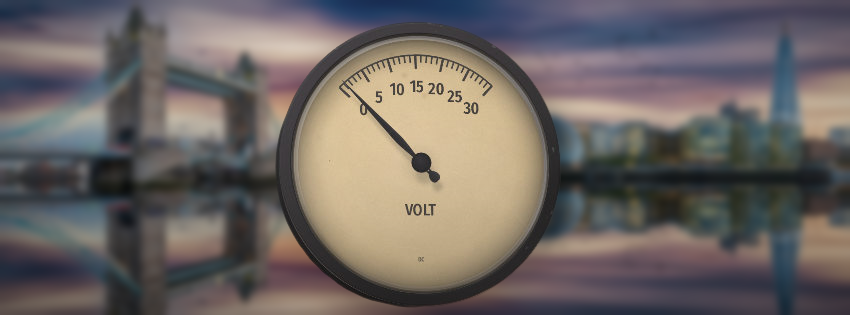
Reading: 1 V
